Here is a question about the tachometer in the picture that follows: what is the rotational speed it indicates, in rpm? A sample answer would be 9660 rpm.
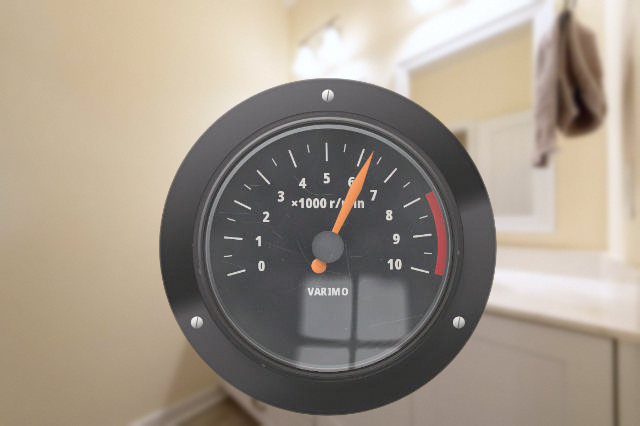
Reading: 6250 rpm
